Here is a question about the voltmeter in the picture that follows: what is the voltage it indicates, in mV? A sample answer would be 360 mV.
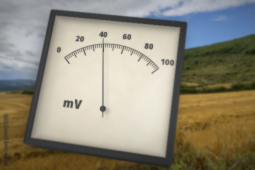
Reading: 40 mV
